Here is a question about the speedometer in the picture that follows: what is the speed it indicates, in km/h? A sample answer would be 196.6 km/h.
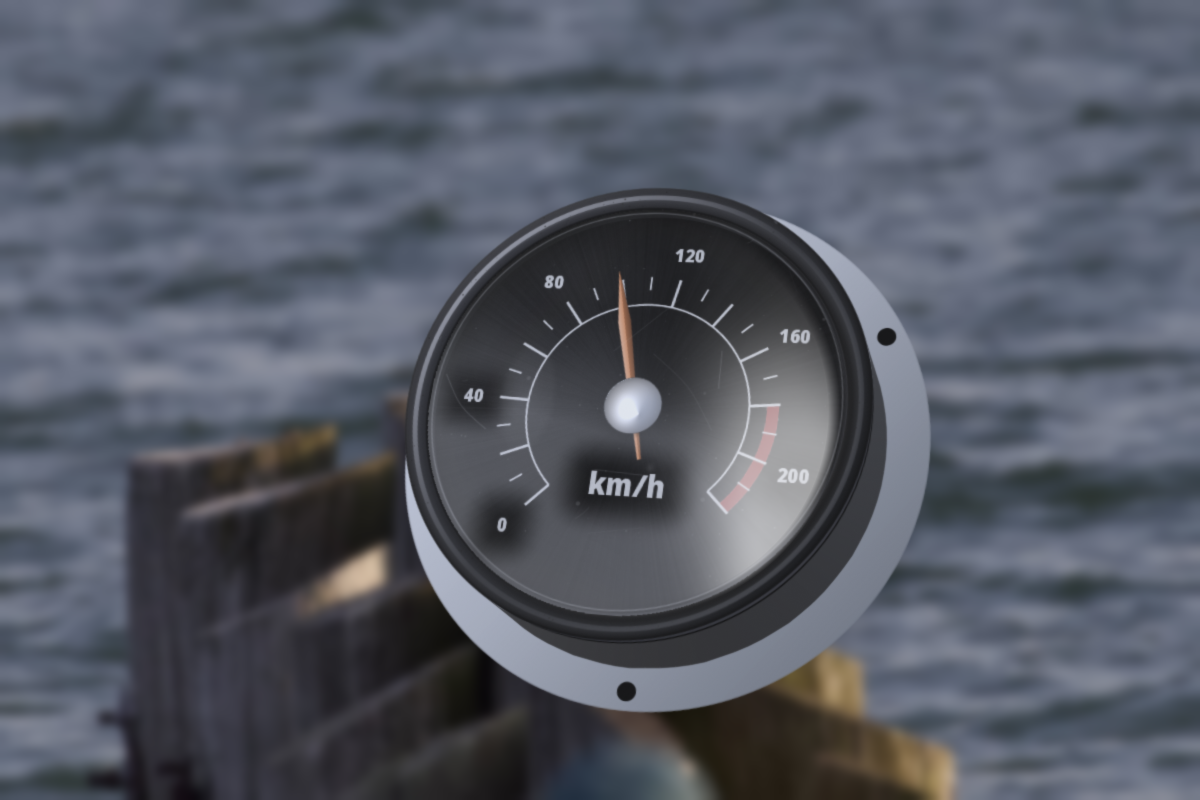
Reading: 100 km/h
